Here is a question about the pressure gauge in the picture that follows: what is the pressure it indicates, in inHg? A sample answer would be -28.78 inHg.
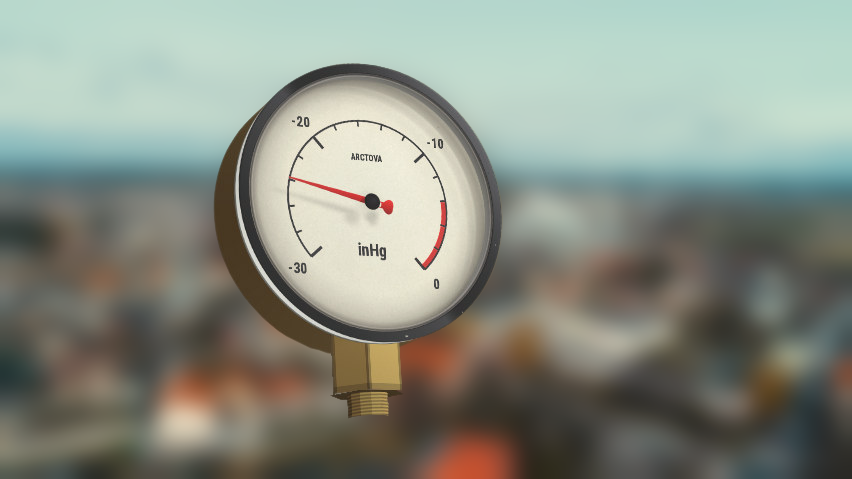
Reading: -24 inHg
